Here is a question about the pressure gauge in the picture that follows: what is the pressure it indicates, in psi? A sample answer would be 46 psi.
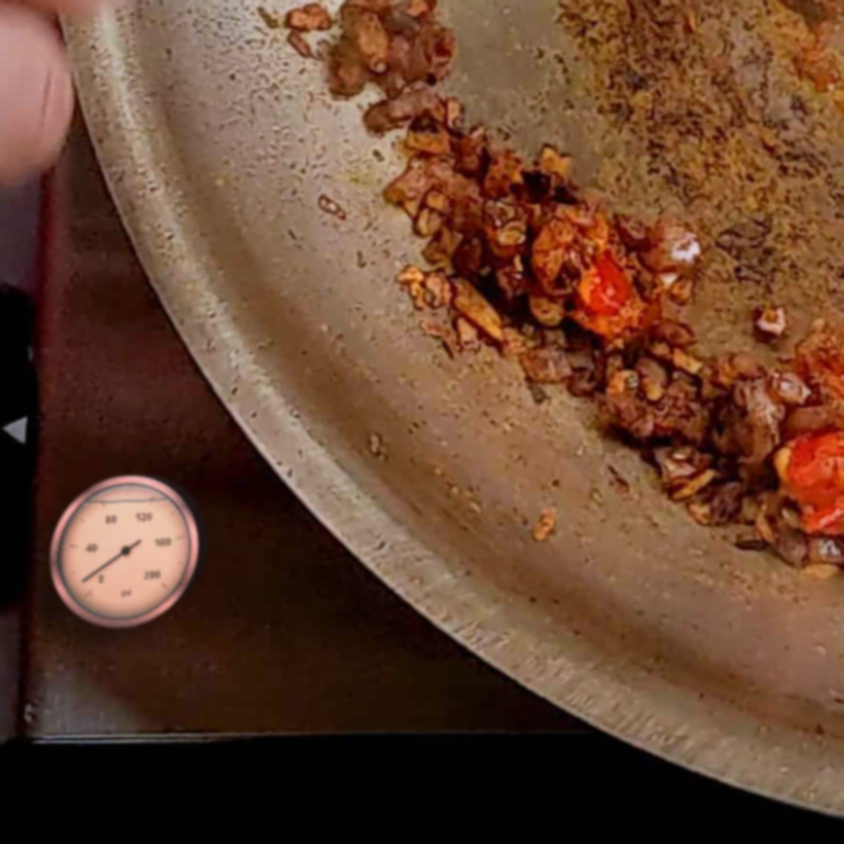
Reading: 10 psi
